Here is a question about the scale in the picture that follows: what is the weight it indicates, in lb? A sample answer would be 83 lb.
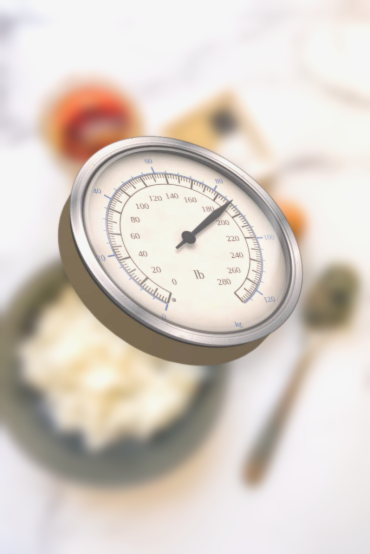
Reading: 190 lb
